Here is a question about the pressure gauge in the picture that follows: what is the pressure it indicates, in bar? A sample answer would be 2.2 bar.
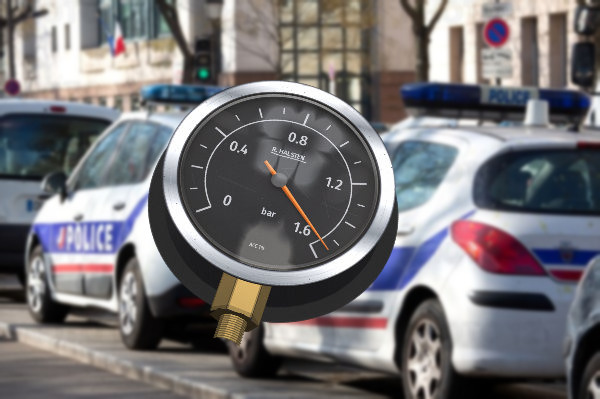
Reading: 1.55 bar
